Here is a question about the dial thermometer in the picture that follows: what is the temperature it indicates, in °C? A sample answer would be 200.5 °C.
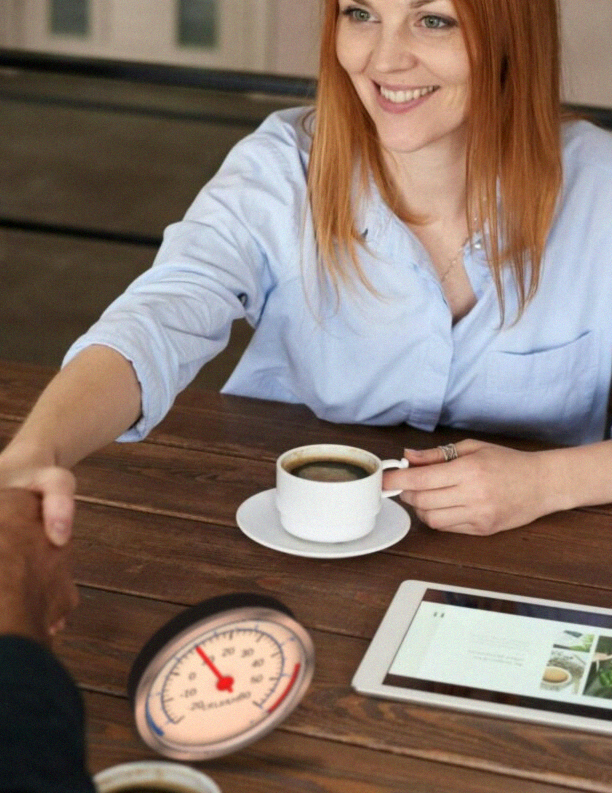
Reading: 10 °C
